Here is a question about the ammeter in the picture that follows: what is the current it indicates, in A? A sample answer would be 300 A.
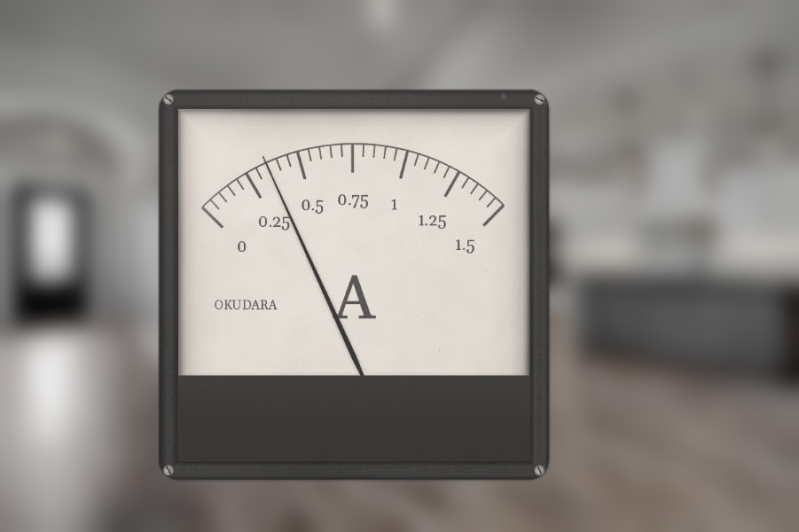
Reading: 0.35 A
